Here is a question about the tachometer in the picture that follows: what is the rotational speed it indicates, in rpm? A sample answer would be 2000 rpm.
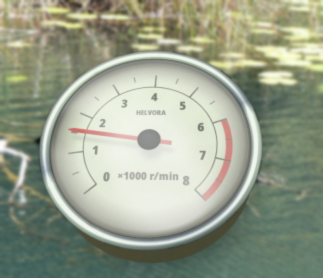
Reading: 1500 rpm
